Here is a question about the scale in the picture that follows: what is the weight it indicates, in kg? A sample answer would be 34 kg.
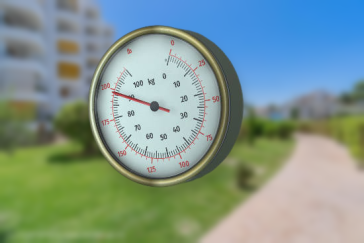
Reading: 90 kg
